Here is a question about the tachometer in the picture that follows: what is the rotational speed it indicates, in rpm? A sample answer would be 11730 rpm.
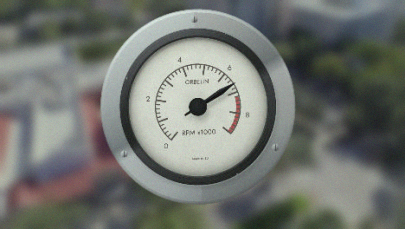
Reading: 6600 rpm
